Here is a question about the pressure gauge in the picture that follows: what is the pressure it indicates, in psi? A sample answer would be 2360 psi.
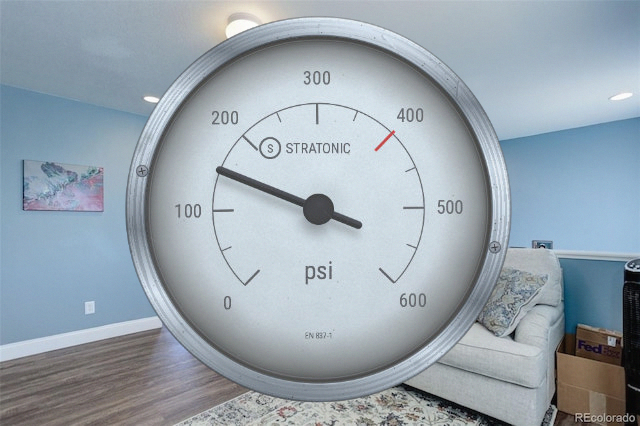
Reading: 150 psi
